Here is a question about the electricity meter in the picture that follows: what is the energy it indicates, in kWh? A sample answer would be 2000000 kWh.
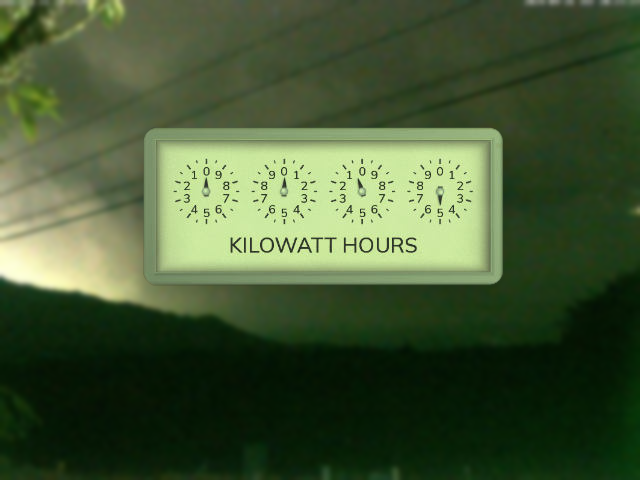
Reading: 5 kWh
